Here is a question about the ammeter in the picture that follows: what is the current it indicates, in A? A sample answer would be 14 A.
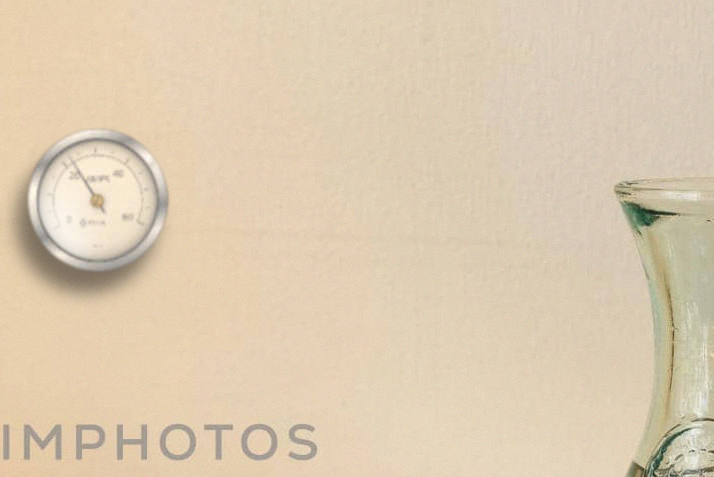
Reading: 22.5 A
